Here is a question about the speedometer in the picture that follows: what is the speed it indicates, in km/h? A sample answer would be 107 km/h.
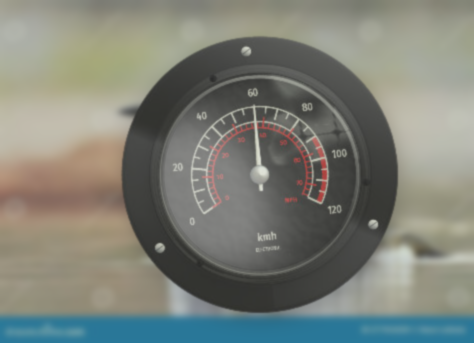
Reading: 60 km/h
